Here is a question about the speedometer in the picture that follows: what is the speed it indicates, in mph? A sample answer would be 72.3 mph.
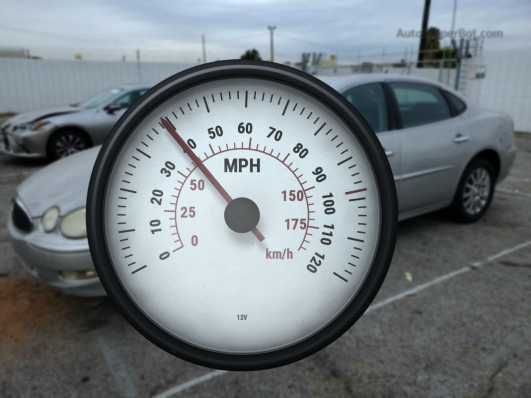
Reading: 39 mph
